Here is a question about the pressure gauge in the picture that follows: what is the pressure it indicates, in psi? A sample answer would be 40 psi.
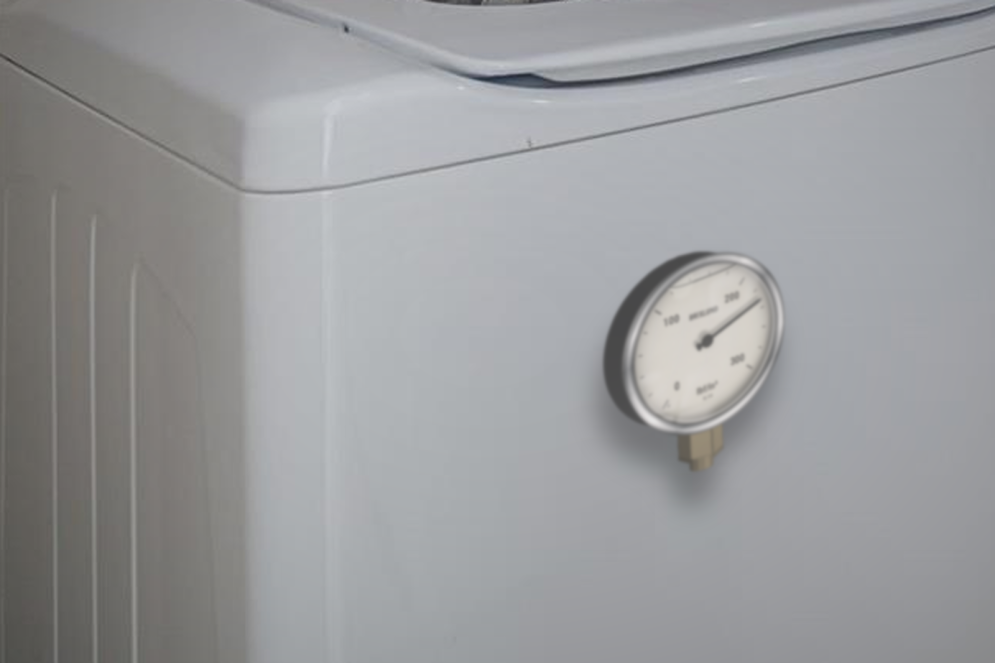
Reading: 230 psi
